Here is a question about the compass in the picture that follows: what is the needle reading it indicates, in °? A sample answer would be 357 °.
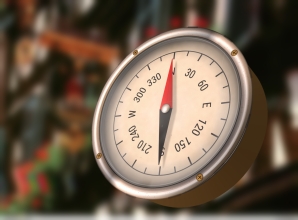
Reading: 0 °
